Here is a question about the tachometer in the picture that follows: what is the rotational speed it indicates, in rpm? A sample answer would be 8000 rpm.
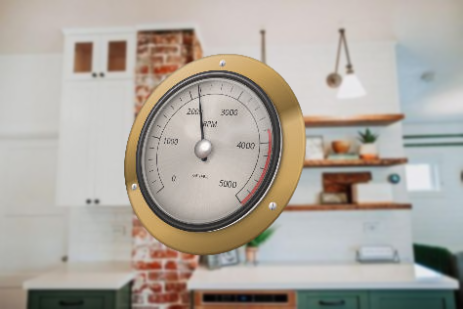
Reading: 2200 rpm
